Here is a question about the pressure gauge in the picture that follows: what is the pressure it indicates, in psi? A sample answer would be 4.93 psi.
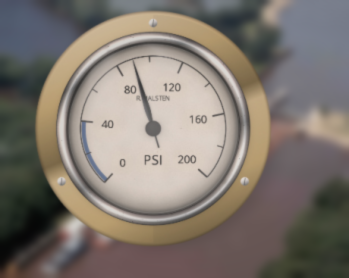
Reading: 90 psi
